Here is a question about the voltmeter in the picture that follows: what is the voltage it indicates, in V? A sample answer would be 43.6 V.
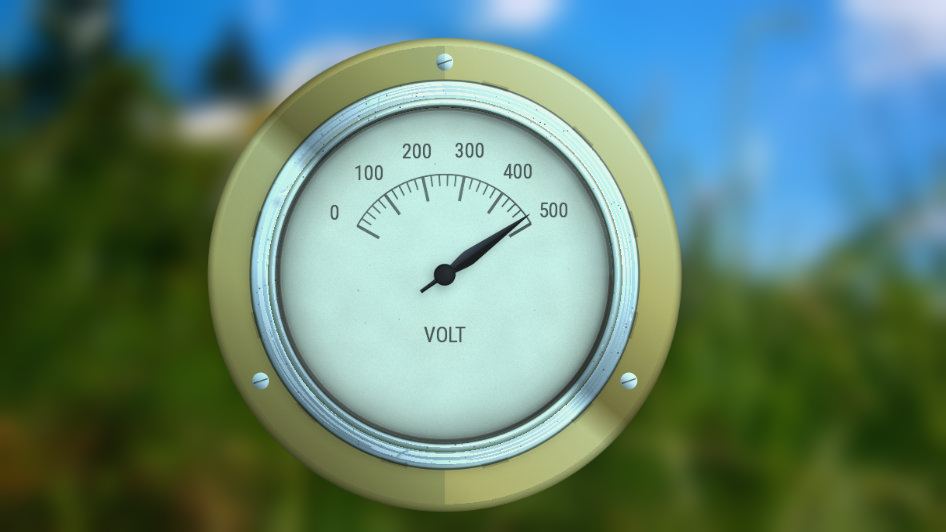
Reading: 480 V
